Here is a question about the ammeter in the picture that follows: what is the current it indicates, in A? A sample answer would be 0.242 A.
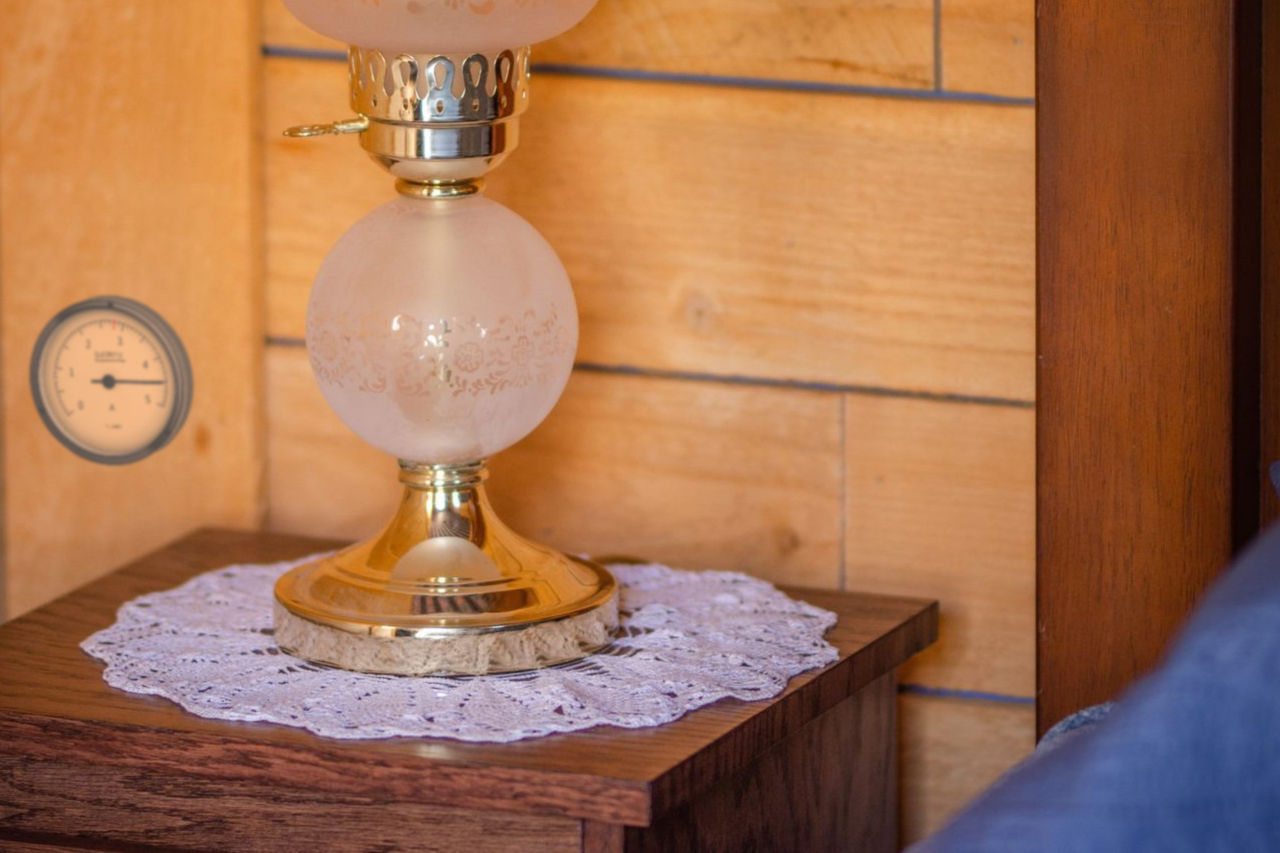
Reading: 4.5 A
